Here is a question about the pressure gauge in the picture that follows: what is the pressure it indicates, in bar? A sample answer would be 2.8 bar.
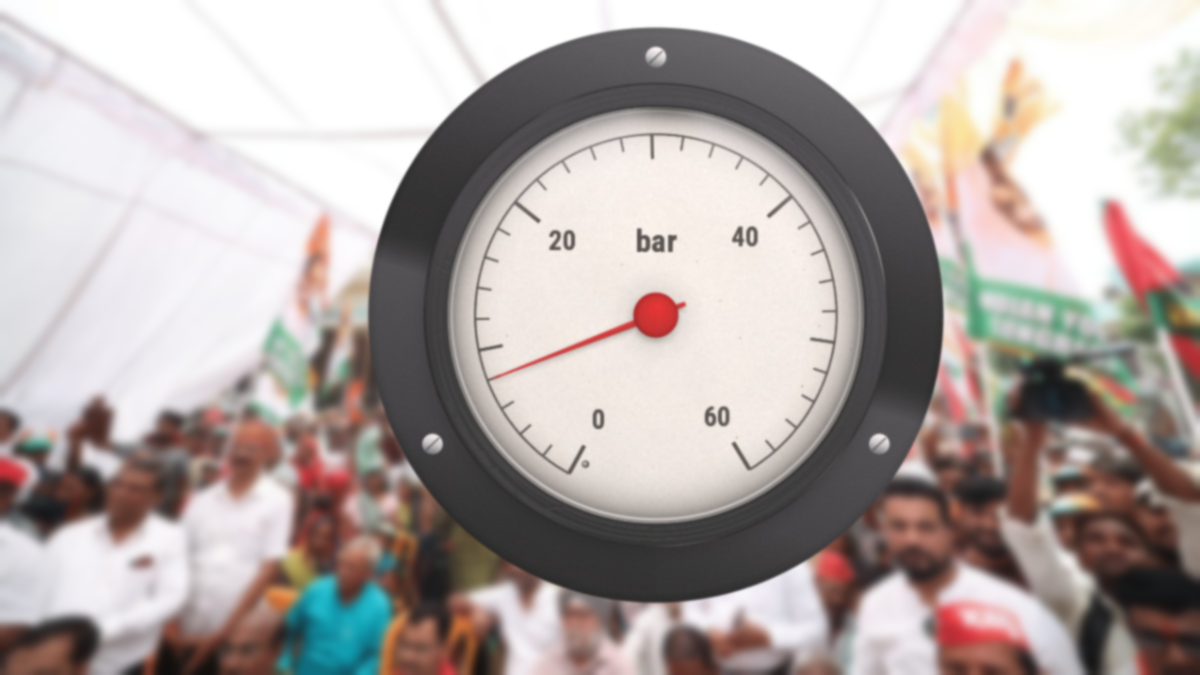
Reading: 8 bar
